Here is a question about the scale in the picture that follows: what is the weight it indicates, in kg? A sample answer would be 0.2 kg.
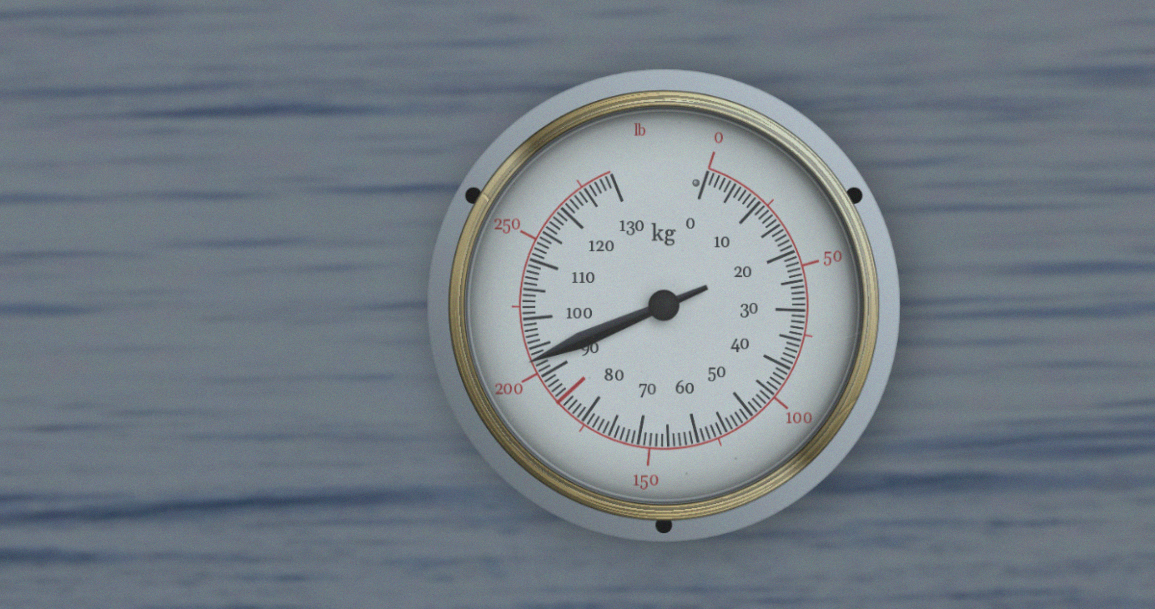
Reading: 93 kg
